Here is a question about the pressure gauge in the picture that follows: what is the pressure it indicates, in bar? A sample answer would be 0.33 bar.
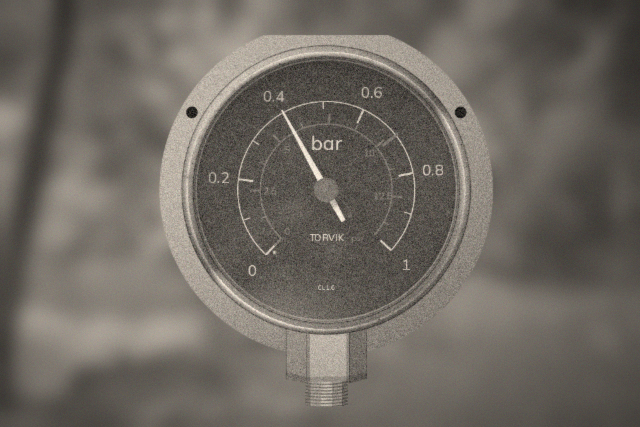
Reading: 0.4 bar
